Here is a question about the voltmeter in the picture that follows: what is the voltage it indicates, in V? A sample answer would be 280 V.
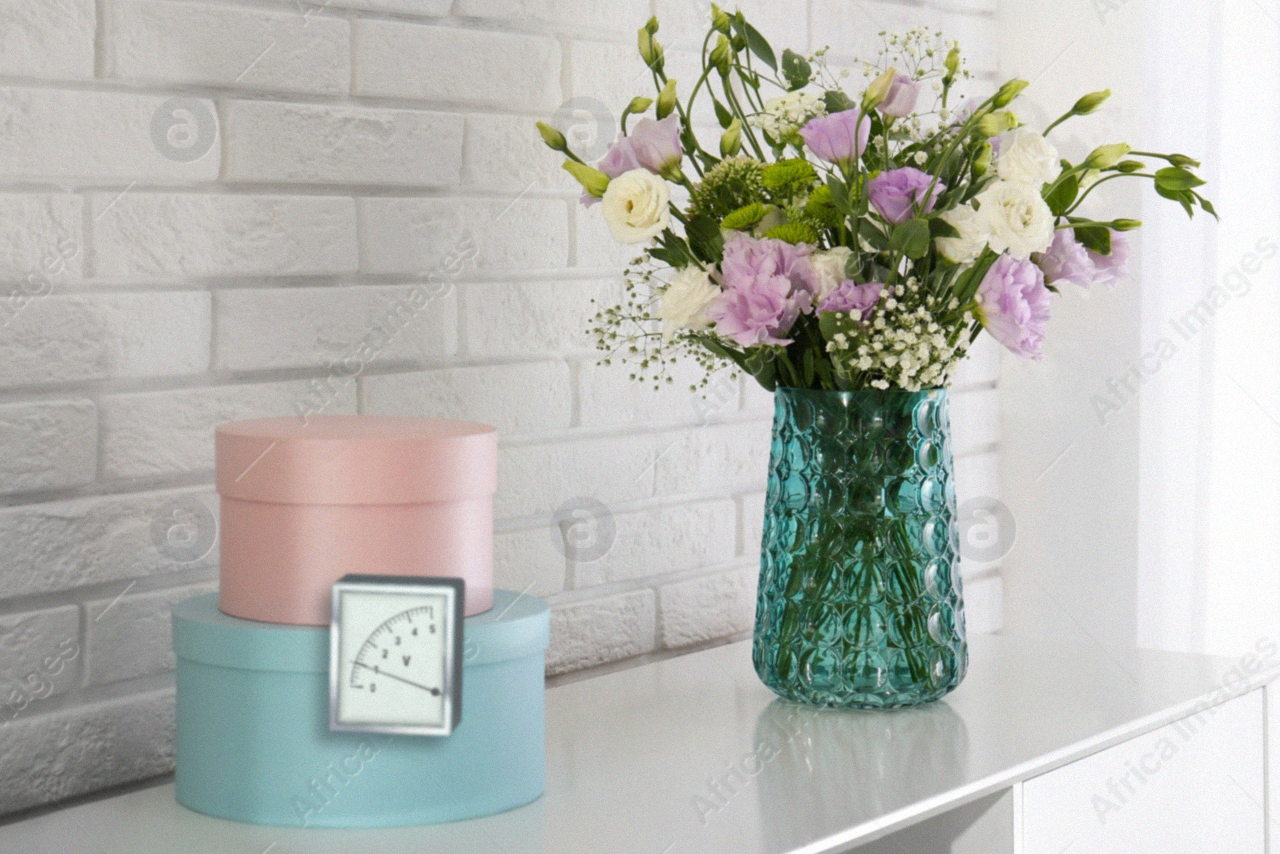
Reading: 1 V
